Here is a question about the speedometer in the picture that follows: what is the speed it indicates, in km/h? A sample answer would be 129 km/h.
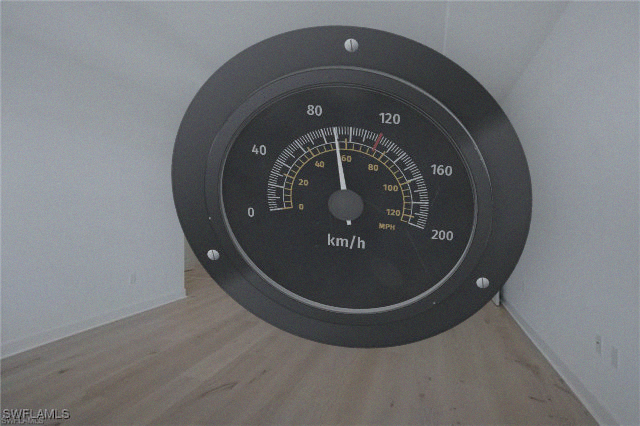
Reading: 90 km/h
